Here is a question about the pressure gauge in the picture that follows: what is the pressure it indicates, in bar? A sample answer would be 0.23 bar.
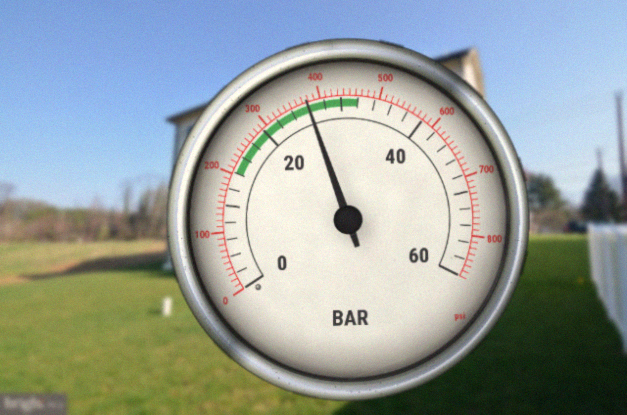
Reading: 26 bar
